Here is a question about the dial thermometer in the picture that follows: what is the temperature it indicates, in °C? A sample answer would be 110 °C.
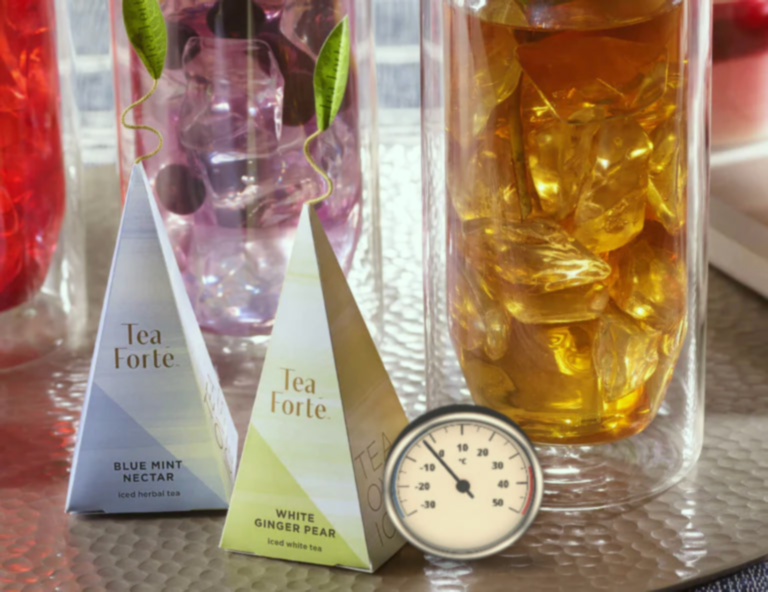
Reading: -2.5 °C
